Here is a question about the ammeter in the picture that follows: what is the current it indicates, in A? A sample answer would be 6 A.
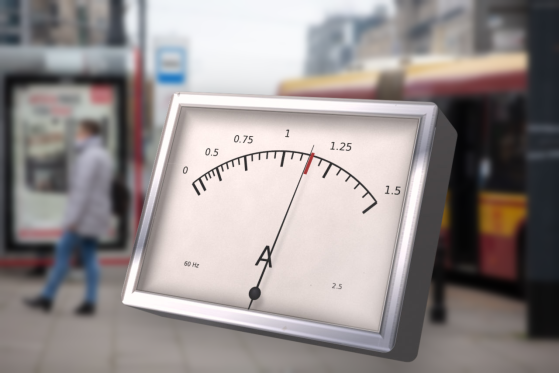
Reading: 1.15 A
